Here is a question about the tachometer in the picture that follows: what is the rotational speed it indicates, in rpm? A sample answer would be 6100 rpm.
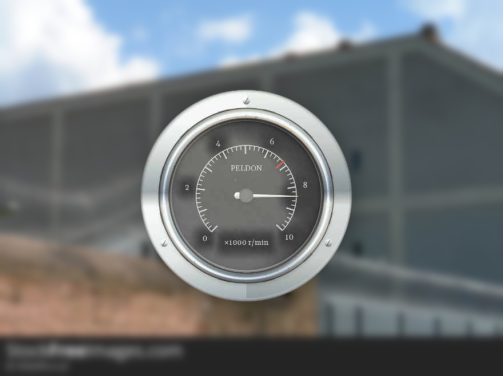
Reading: 8400 rpm
